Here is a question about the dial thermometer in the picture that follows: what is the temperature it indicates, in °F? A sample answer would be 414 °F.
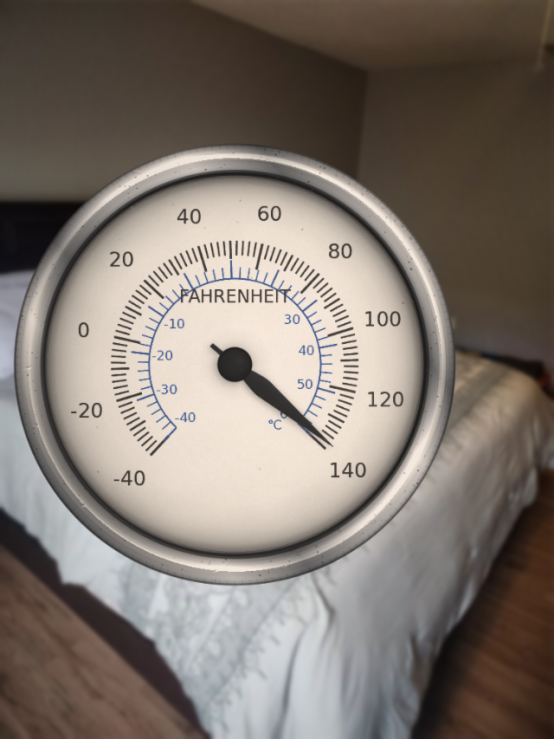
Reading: 138 °F
